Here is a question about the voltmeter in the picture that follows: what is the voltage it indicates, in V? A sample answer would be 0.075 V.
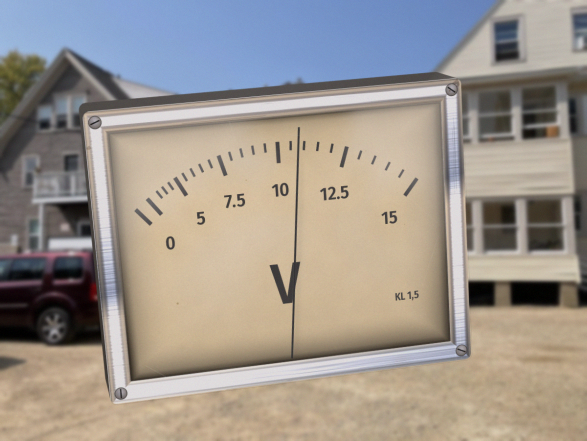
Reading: 10.75 V
